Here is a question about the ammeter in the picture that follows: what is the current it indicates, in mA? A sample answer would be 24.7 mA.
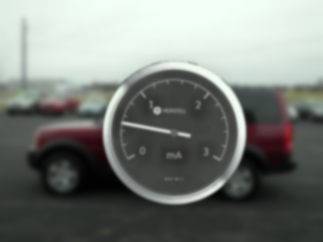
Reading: 0.5 mA
